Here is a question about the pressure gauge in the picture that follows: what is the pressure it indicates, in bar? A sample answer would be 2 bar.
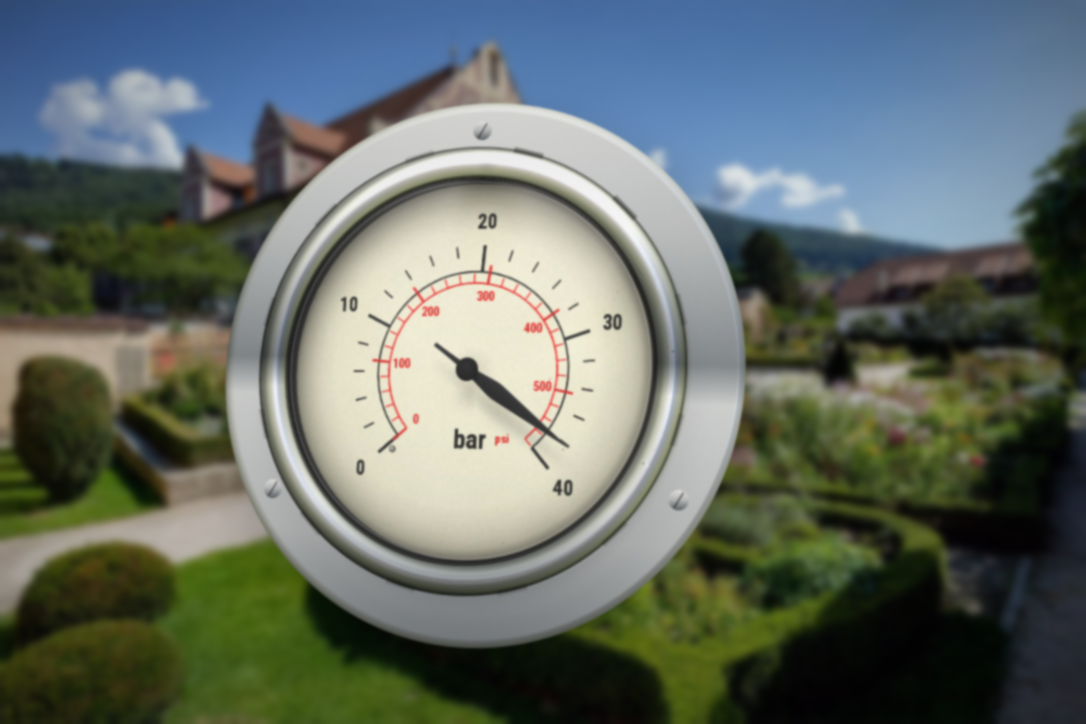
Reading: 38 bar
